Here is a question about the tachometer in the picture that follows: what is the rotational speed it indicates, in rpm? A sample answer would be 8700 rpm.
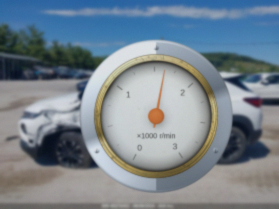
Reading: 1625 rpm
